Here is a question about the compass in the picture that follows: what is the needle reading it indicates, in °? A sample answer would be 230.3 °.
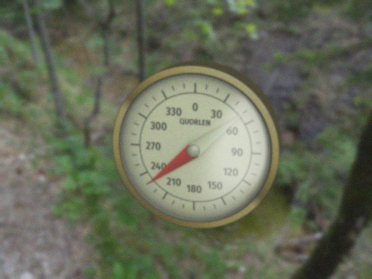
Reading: 230 °
